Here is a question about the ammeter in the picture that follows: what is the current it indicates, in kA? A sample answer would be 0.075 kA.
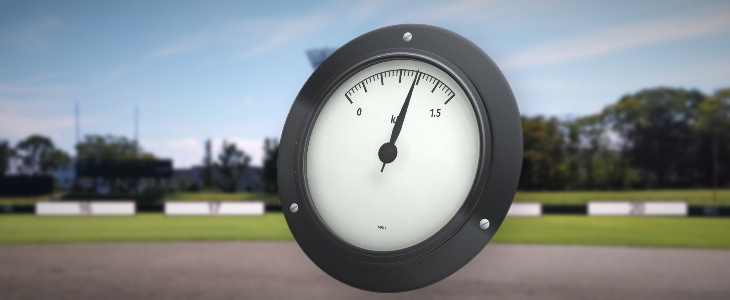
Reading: 1 kA
